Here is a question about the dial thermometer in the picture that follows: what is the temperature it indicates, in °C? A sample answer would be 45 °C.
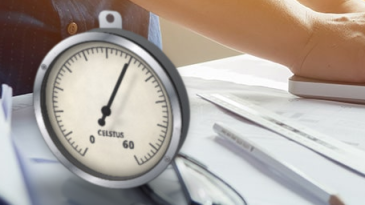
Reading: 35 °C
